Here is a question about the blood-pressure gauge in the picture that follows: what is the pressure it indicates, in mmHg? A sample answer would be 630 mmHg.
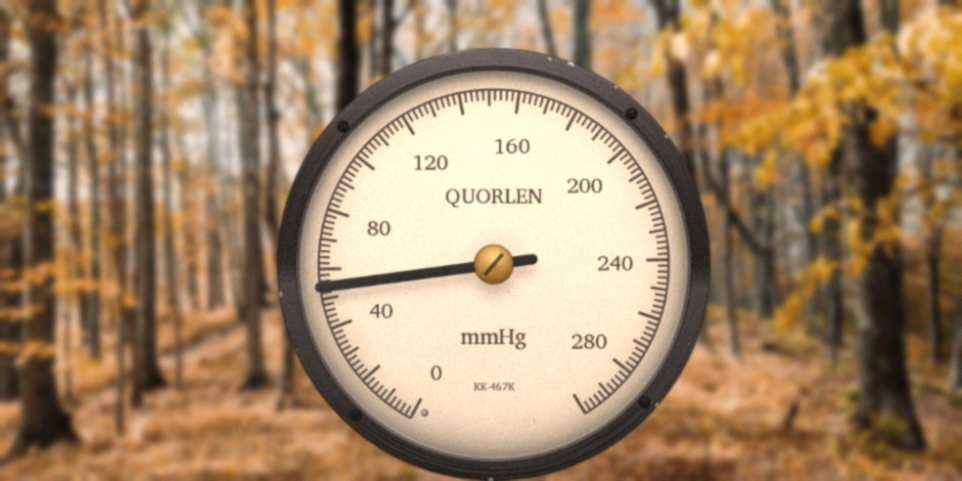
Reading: 54 mmHg
